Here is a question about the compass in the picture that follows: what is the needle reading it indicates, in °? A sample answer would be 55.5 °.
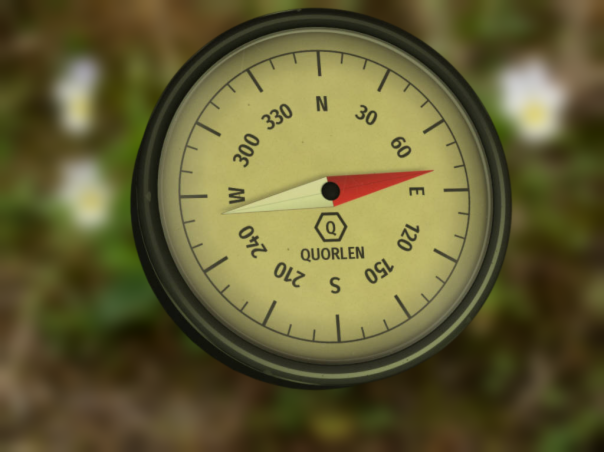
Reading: 80 °
